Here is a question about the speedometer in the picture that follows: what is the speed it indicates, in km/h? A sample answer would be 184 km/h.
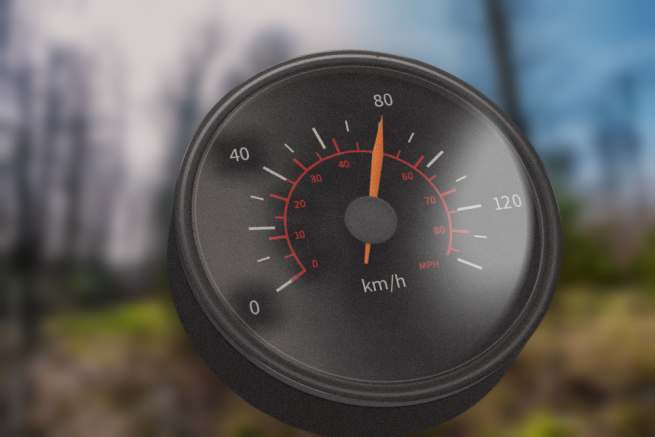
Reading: 80 km/h
